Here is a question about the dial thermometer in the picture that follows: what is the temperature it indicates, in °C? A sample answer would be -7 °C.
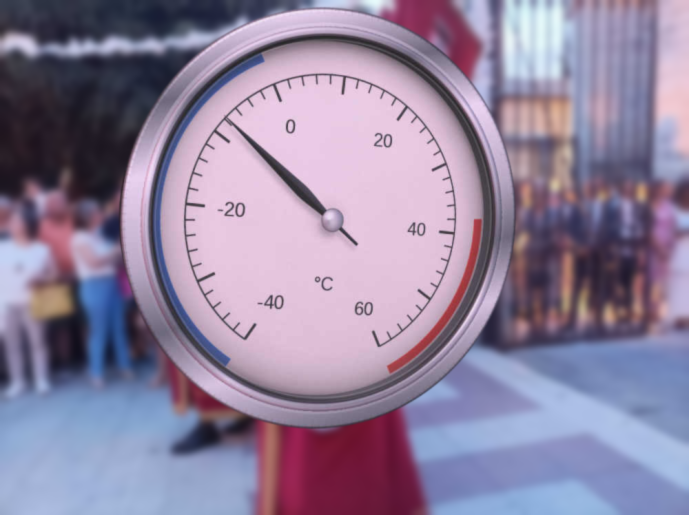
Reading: -8 °C
